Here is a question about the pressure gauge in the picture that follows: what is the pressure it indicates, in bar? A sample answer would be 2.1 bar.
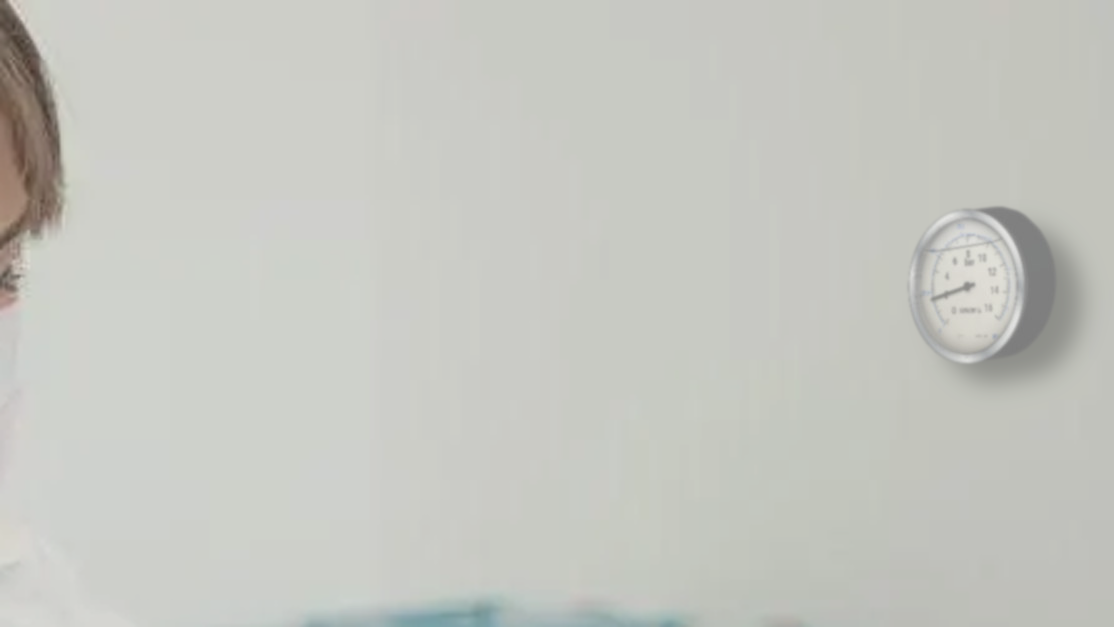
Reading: 2 bar
